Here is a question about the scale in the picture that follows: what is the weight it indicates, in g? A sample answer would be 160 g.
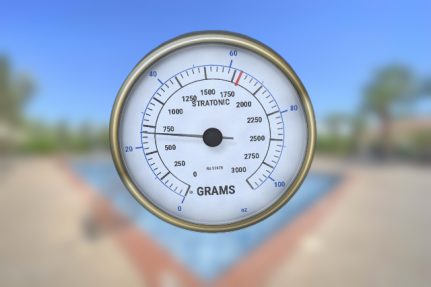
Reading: 700 g
